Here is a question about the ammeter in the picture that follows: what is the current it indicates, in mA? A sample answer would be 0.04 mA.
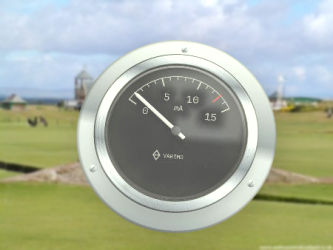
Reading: 1 mA
